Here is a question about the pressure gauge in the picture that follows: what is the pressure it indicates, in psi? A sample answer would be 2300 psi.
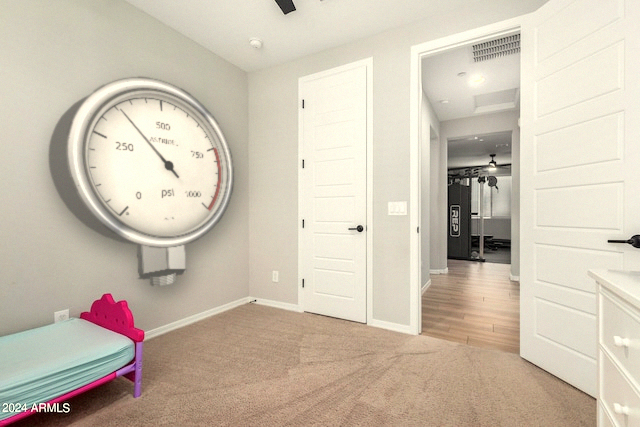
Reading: 350 psi
